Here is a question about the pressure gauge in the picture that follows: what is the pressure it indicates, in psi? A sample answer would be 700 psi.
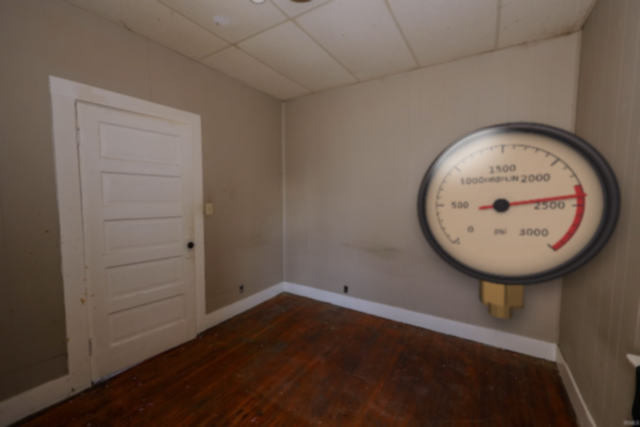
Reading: 2400 psi
